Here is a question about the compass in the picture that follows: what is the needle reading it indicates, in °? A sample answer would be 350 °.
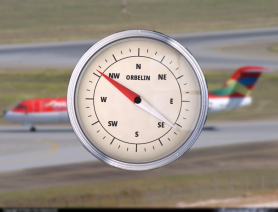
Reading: 305 °
